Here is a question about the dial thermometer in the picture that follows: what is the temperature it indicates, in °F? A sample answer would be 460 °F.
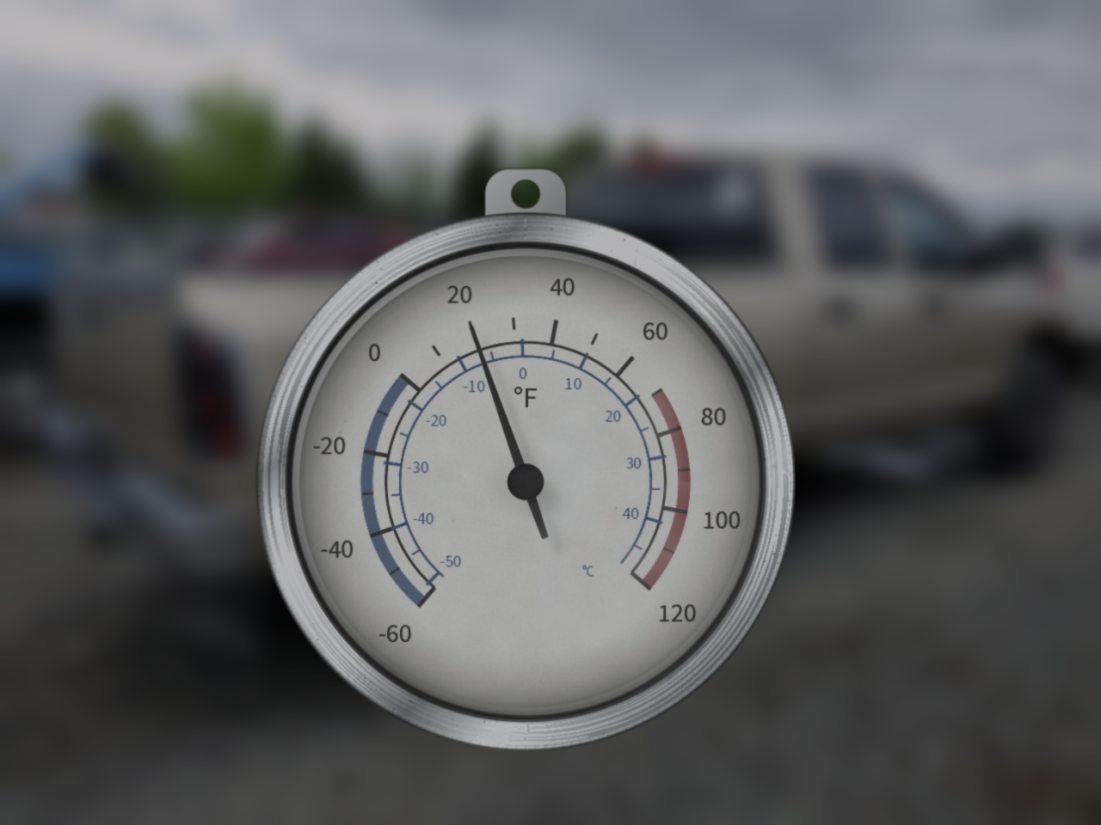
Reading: 20 °F
